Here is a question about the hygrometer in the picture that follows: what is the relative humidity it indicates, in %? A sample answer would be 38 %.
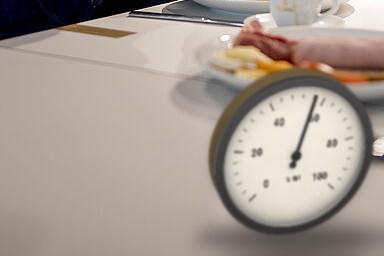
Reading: 56 %
